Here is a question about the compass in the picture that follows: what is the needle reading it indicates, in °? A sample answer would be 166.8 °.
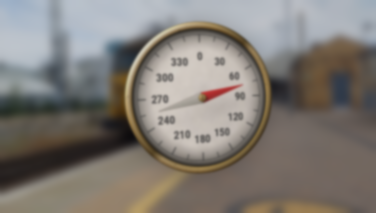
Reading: 75 °
